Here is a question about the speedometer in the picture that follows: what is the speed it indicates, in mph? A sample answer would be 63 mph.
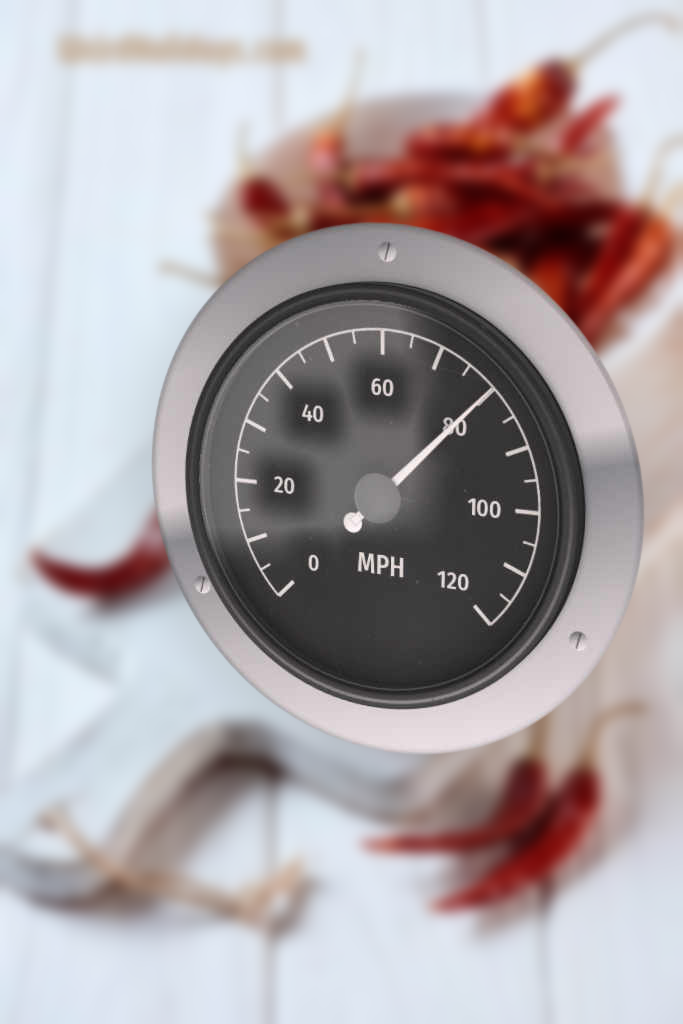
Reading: 80 mph
